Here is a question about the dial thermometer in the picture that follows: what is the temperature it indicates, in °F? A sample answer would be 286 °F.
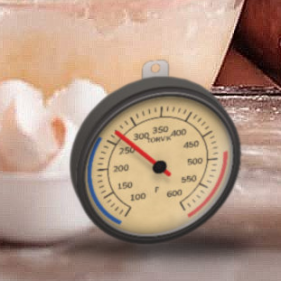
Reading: 270 °F
